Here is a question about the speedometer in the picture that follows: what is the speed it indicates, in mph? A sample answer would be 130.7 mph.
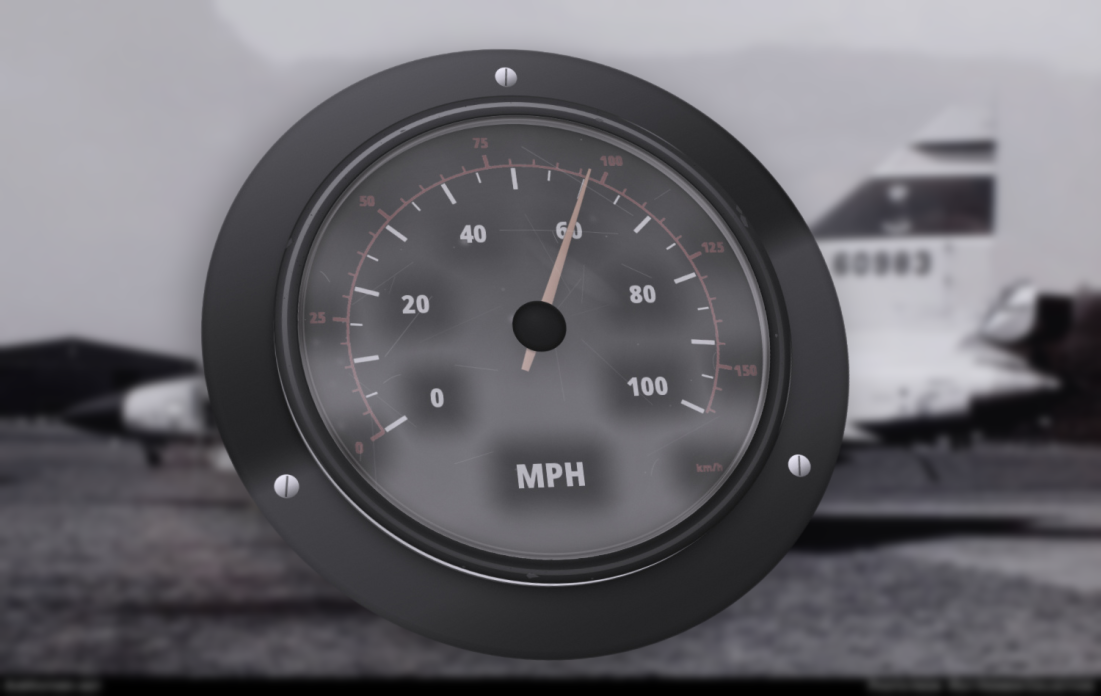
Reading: 60 mph
